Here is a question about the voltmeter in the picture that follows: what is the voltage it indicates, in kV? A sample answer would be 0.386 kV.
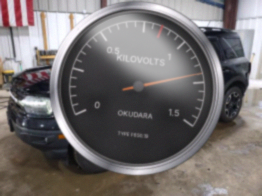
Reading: 1.2 kV
